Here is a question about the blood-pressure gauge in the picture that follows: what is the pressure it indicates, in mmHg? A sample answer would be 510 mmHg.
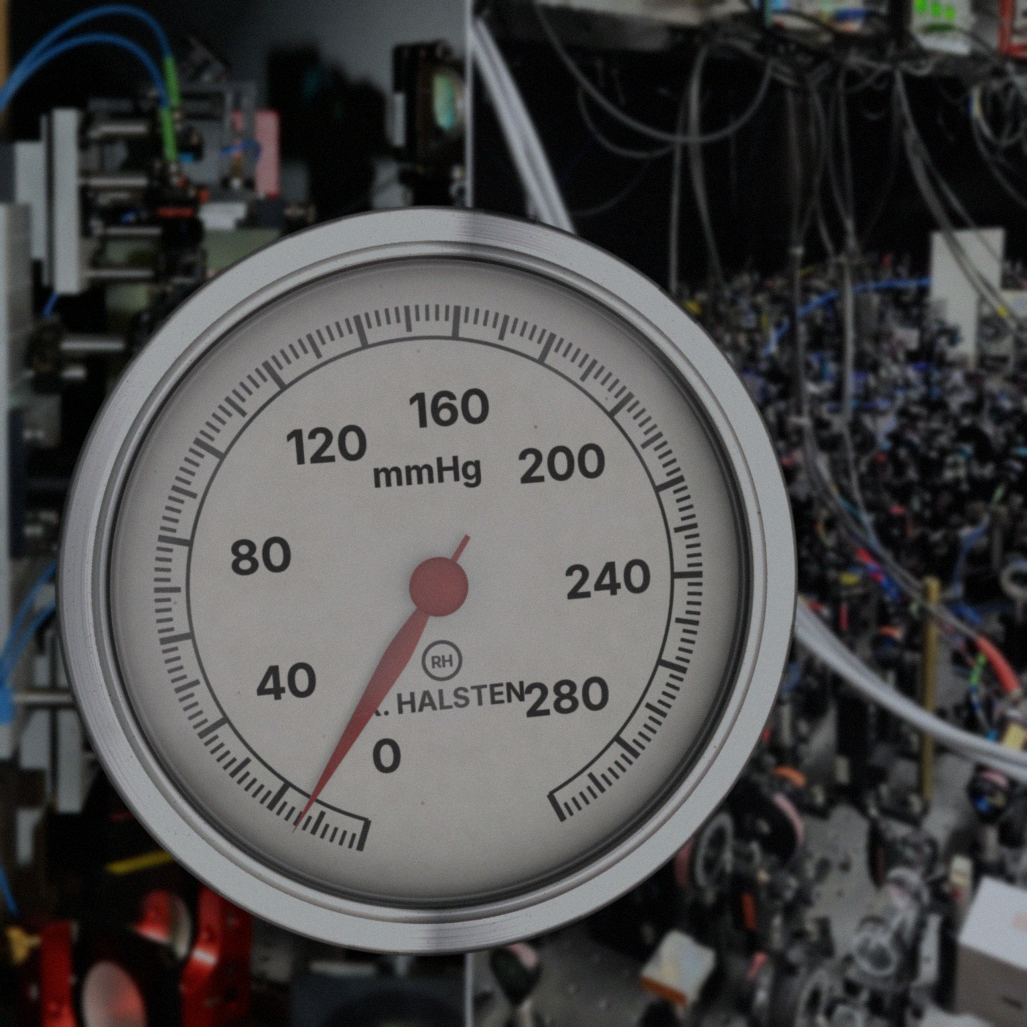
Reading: 14 mmHg
